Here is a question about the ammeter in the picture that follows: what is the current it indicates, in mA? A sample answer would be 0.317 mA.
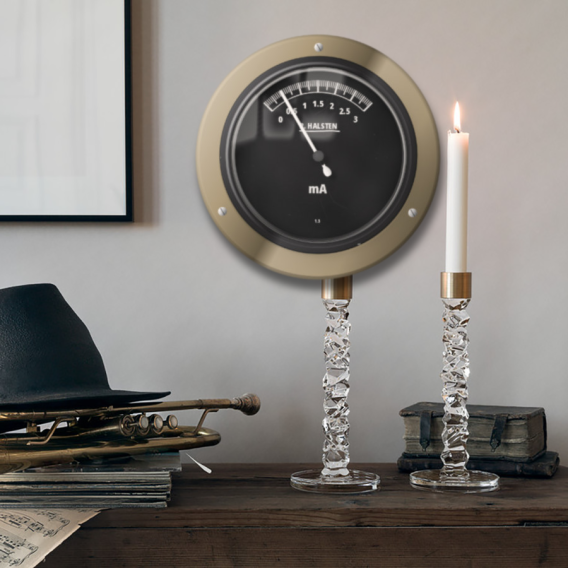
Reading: 0.5 mA
